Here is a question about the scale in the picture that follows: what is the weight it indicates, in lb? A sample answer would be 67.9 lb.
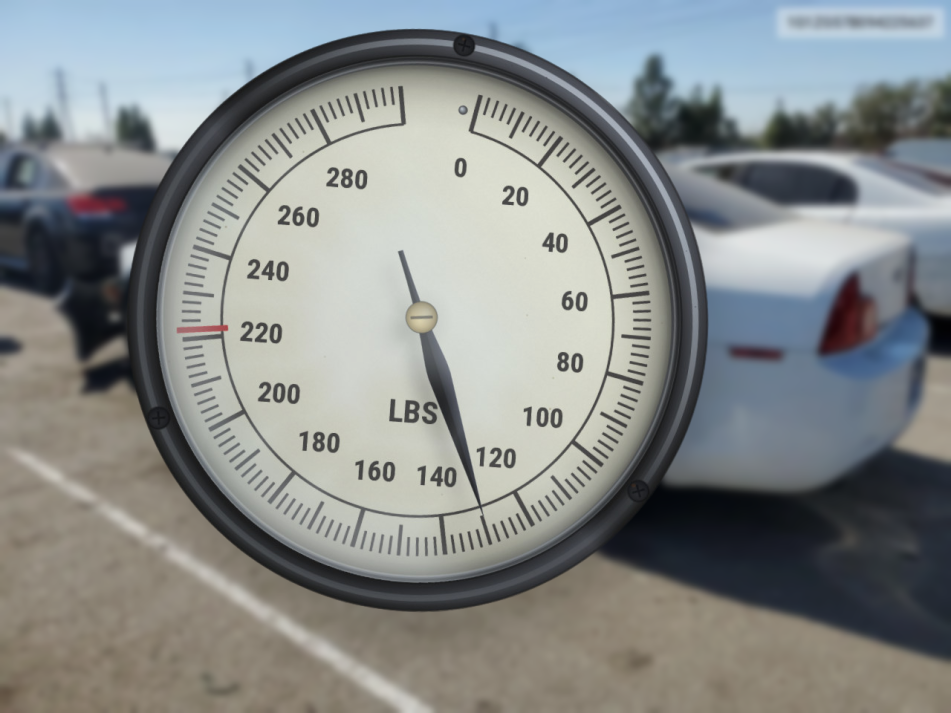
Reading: 130 lb
